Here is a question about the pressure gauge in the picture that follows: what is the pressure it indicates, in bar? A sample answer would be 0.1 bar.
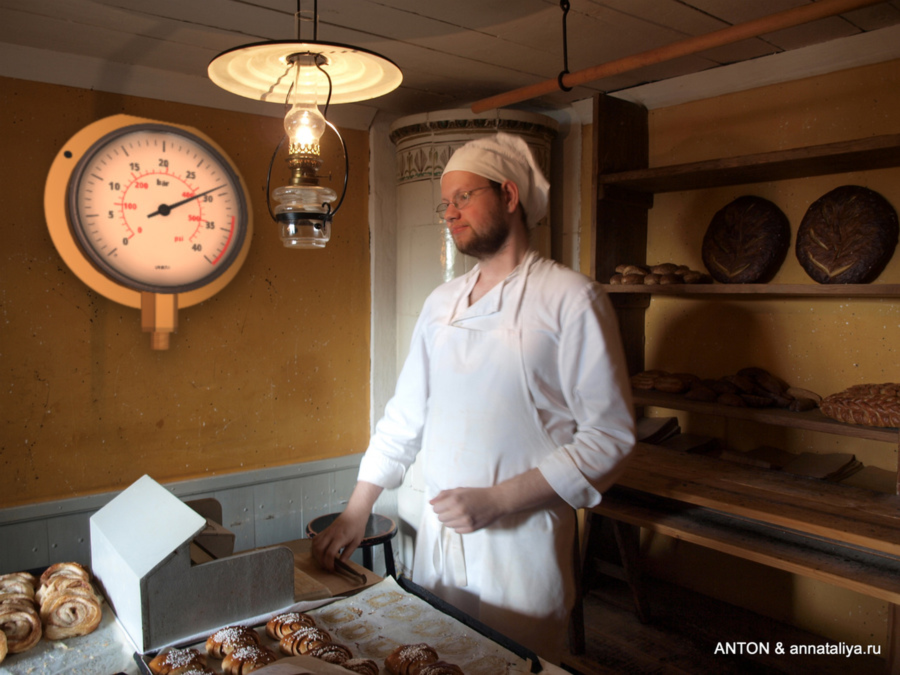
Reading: 29 bar
